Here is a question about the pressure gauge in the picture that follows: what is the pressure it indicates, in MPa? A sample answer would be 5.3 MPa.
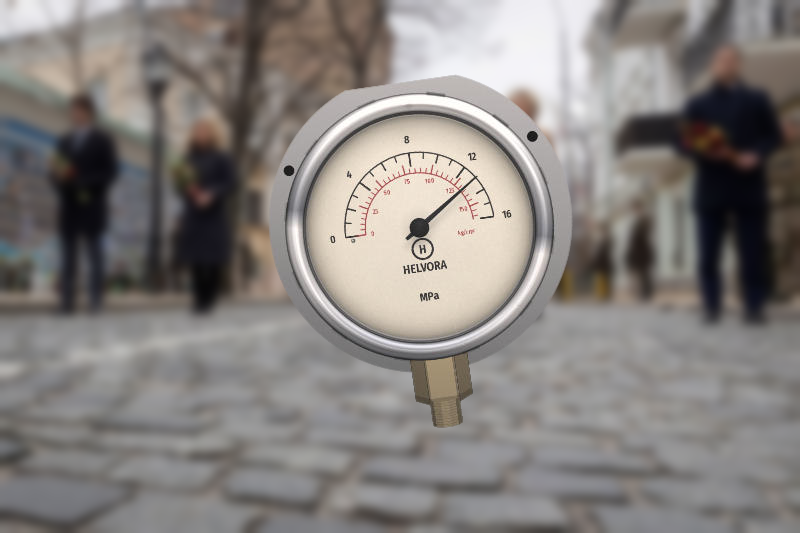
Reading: 13 MPa
